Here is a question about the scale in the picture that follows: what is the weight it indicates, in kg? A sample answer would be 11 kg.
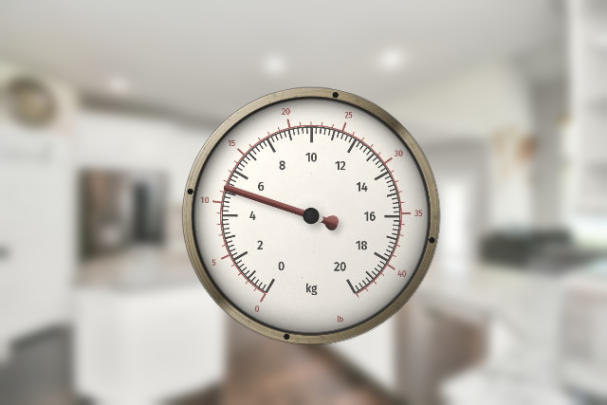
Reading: 5.2 kg
